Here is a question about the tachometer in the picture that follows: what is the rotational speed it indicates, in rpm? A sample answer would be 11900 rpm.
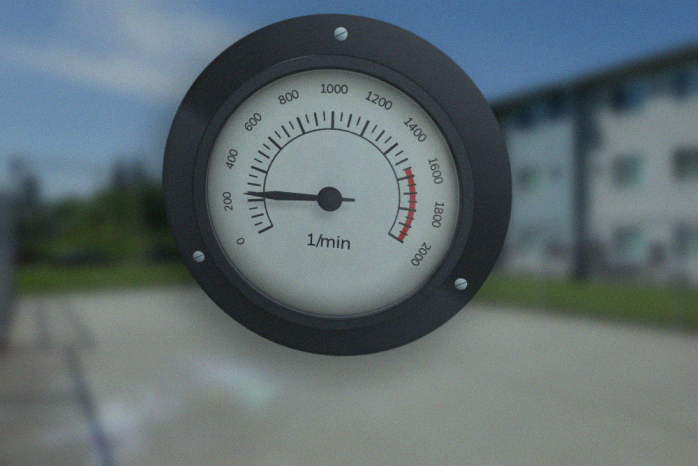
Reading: 250 rpm
